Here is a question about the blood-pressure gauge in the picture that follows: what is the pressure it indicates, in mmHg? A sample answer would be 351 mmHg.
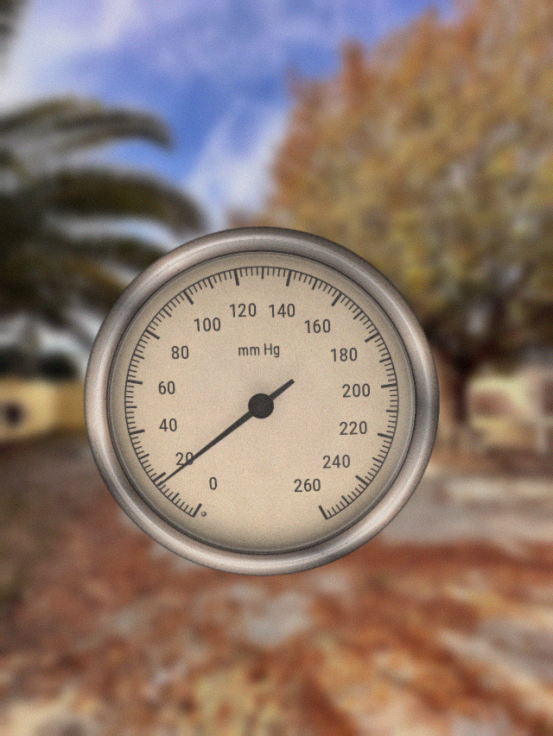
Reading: 18 mmHg
